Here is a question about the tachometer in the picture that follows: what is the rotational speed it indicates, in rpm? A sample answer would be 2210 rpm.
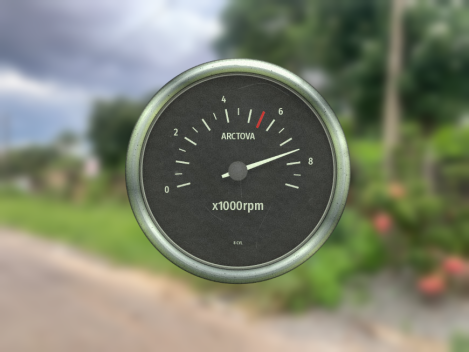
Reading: 7500 rpm
